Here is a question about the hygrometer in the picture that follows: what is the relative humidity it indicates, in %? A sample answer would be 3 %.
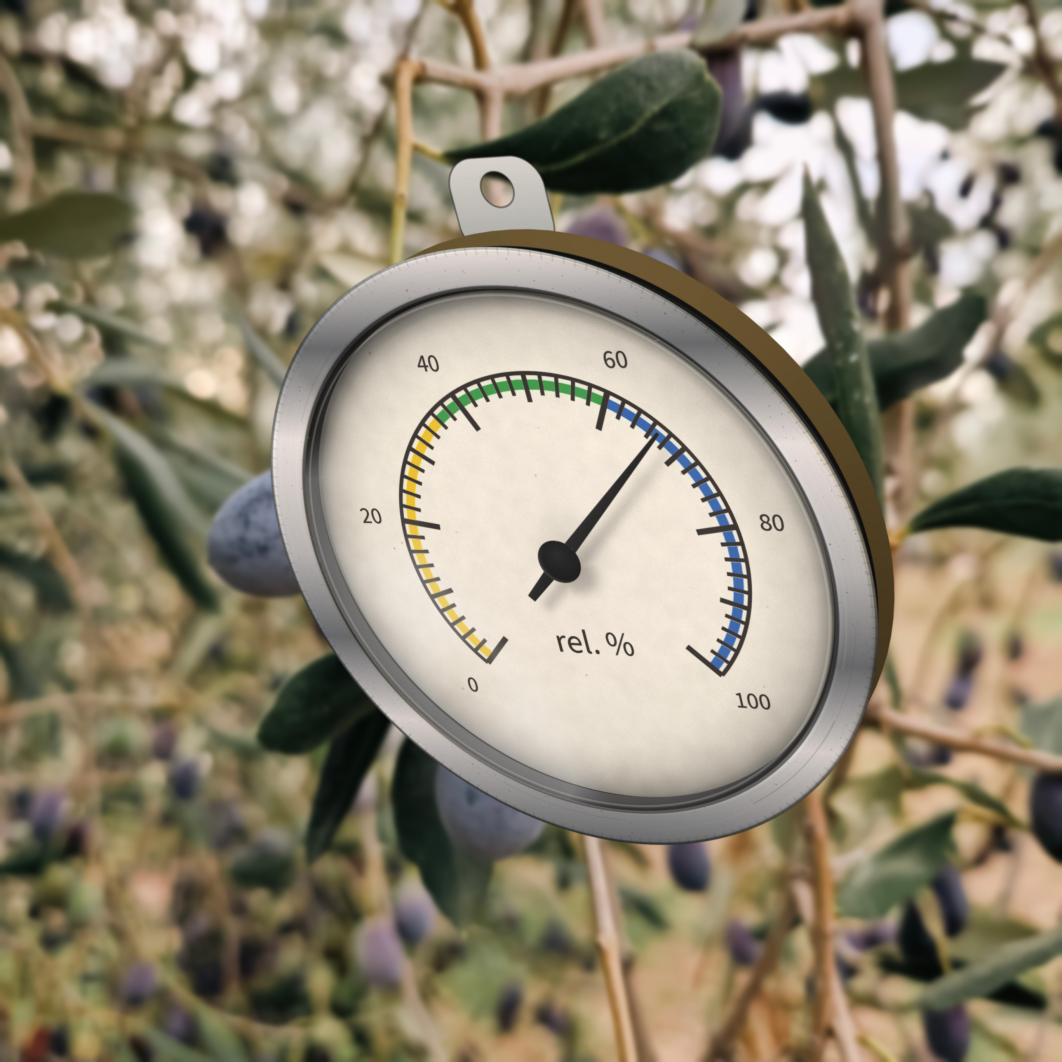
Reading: 67 %
